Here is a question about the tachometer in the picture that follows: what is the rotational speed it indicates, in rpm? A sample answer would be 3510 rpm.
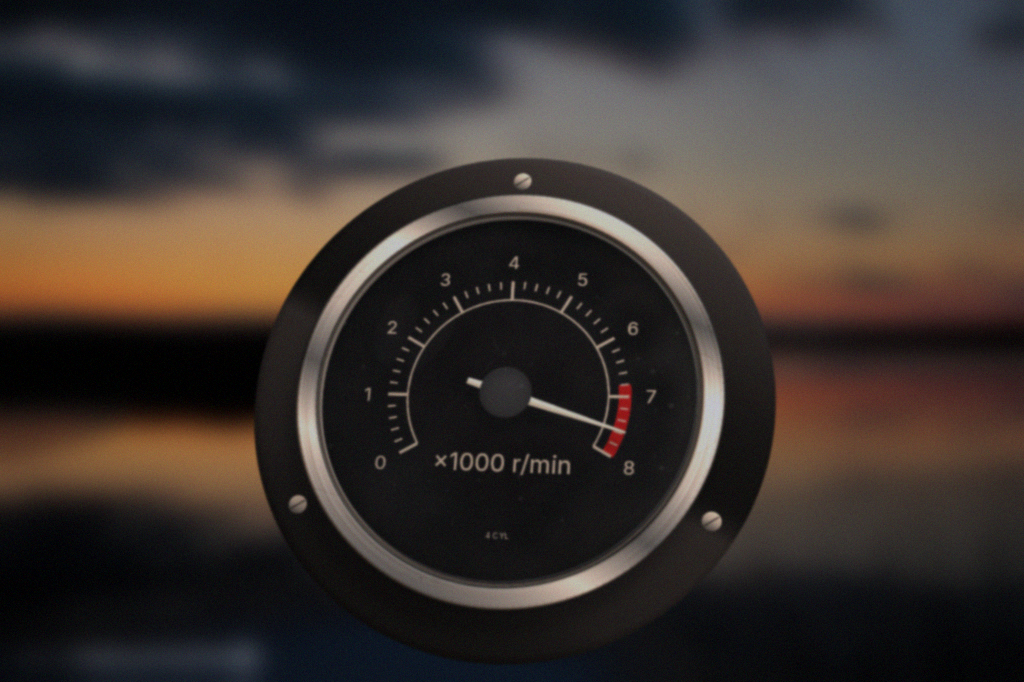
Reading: 7600 rpm
